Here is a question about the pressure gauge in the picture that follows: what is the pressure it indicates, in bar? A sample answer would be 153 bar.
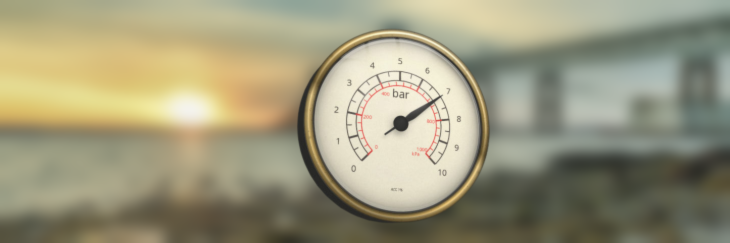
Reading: 7 bar
